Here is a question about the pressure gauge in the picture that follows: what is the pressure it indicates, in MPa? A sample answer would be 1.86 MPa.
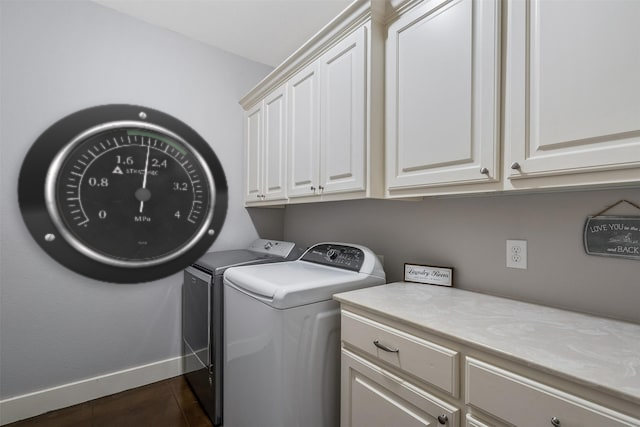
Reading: 2.1 MPa
